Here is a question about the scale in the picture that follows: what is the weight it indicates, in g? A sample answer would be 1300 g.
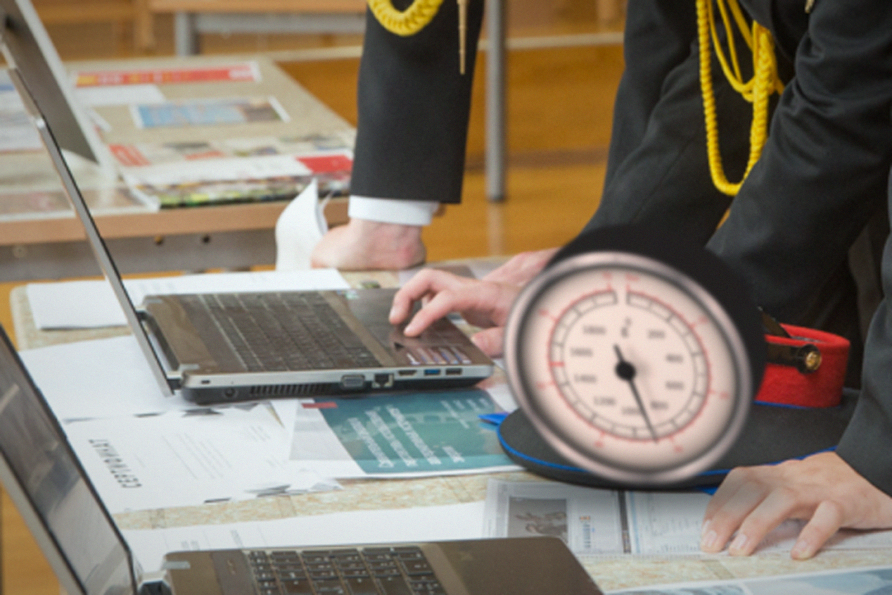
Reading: 900 g
